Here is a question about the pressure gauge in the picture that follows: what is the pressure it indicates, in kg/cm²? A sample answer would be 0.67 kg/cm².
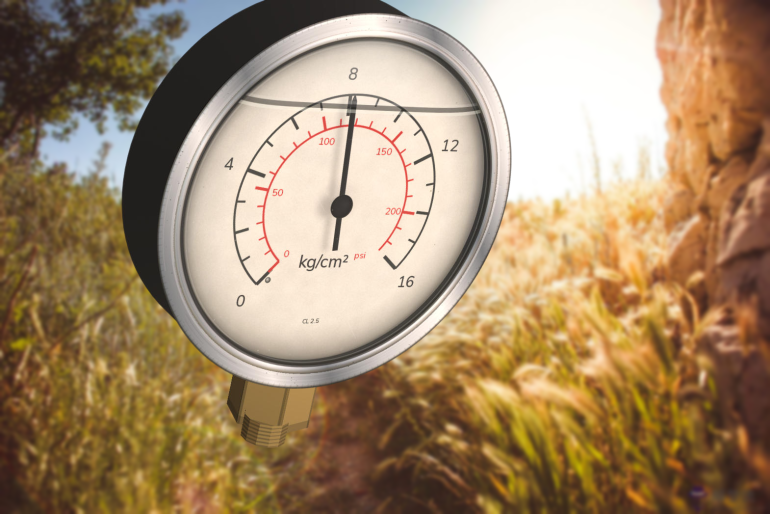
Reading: 8 kg/cm²
